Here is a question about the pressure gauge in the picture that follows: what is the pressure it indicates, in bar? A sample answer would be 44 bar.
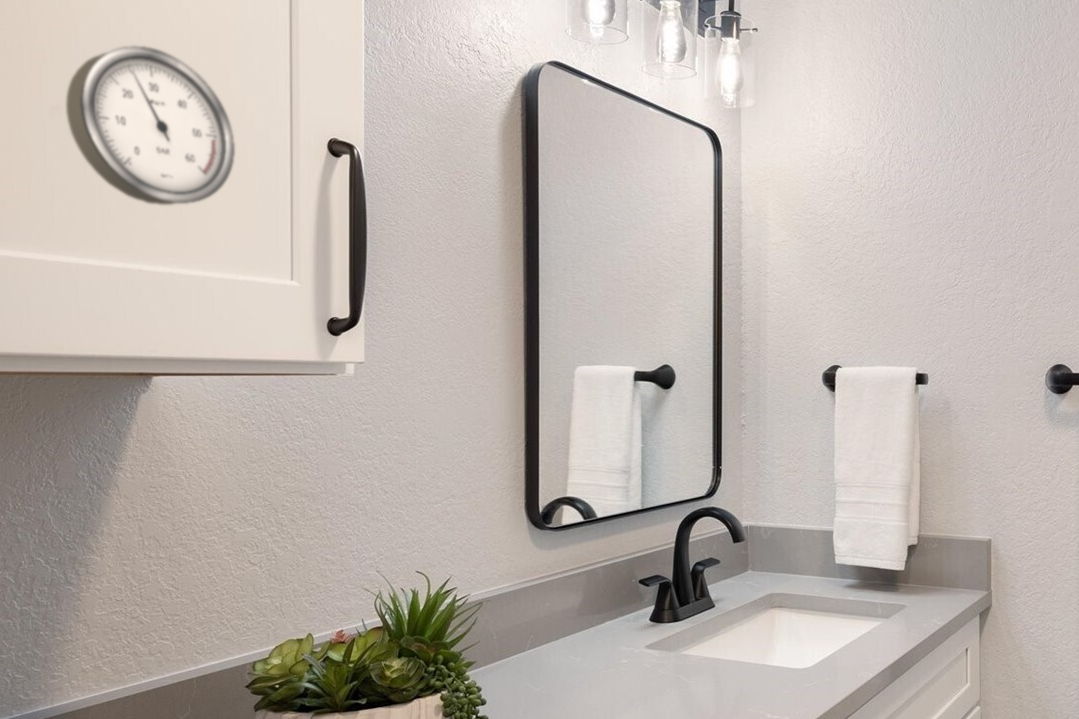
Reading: 25 bar
